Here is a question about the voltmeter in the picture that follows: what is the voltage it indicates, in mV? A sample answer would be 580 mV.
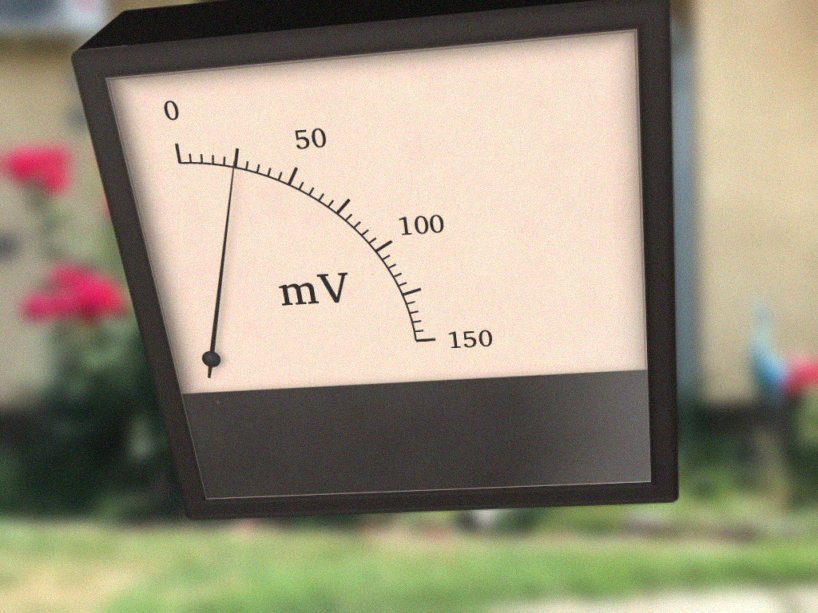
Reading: 25 mV
